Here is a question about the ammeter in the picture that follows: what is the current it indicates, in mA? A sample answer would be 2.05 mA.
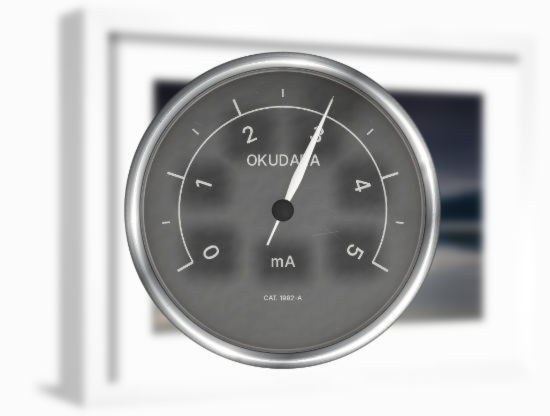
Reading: 3 mA
